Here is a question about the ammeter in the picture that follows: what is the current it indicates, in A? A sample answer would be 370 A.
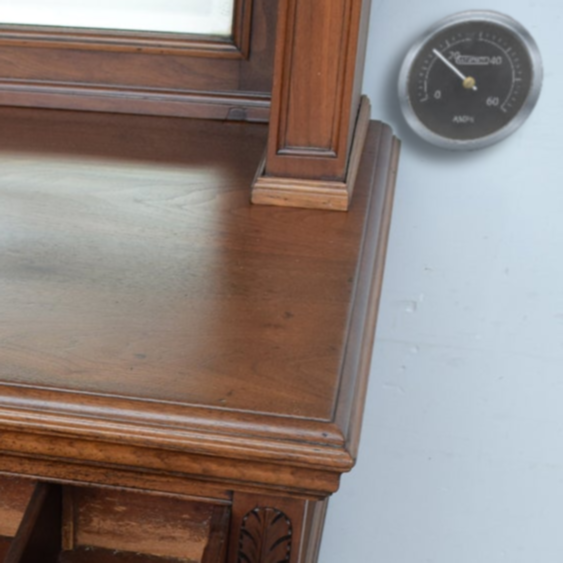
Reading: 16 A
